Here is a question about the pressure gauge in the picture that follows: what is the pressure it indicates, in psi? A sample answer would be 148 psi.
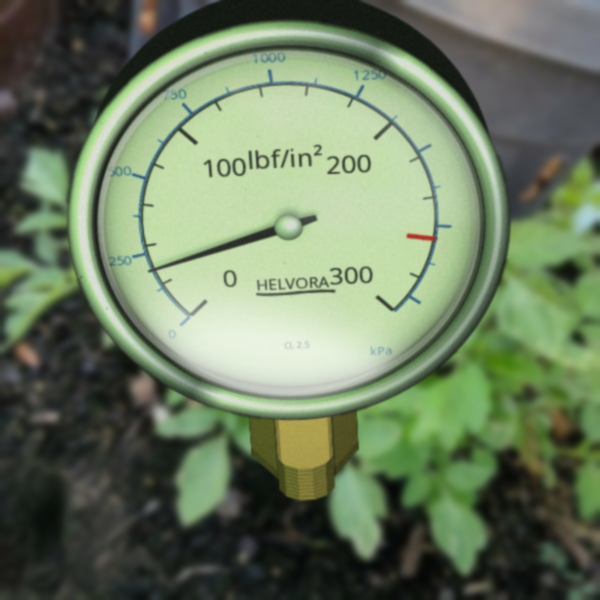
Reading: 30 psi
